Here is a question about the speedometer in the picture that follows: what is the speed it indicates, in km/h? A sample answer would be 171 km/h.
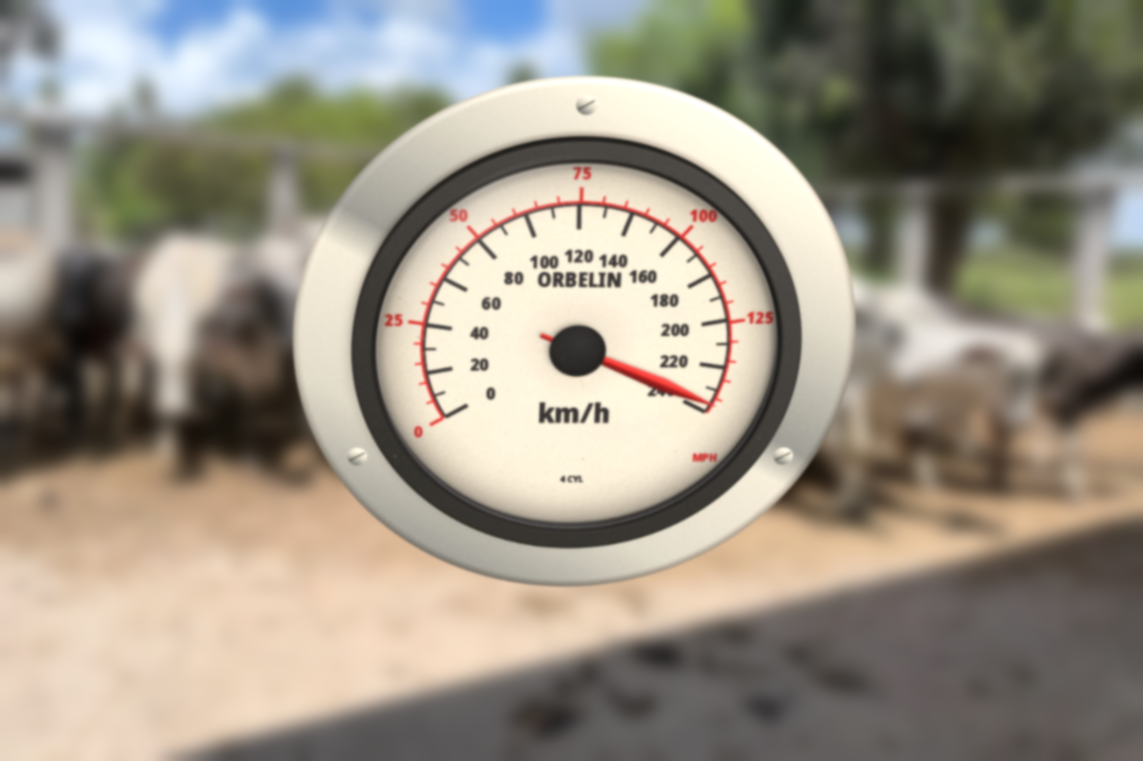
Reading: 235 km/h
